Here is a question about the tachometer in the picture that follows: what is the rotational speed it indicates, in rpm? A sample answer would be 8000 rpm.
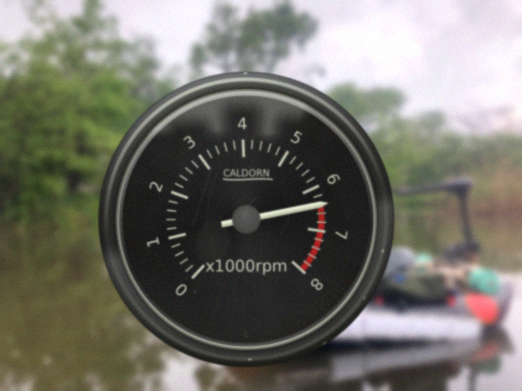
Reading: 6400 rpm
